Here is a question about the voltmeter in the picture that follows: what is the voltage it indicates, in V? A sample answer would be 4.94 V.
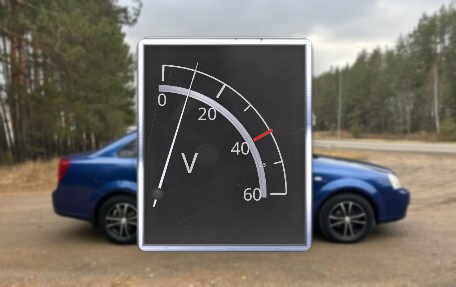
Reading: 10 V
